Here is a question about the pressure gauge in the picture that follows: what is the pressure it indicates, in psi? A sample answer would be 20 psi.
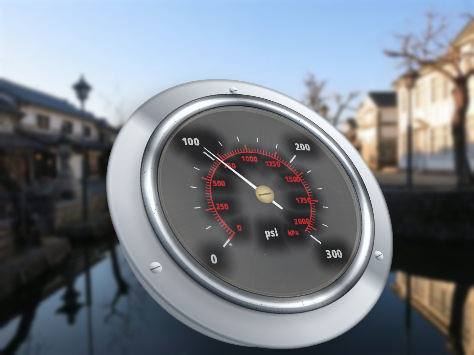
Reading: 100 psi
